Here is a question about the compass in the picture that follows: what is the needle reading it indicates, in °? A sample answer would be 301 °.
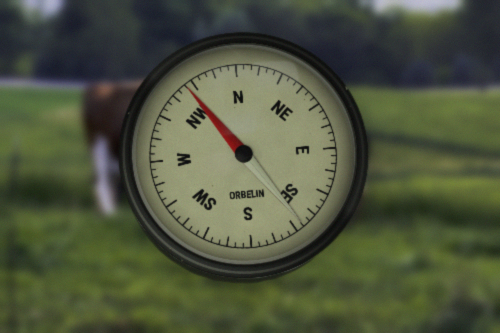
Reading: 325 °
